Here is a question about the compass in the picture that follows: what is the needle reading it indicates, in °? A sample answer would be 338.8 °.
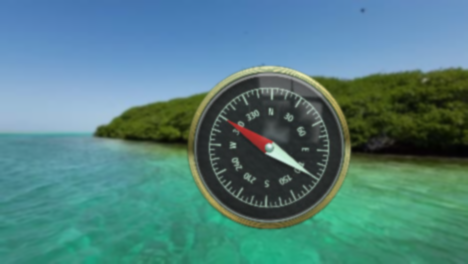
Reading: 300 °
